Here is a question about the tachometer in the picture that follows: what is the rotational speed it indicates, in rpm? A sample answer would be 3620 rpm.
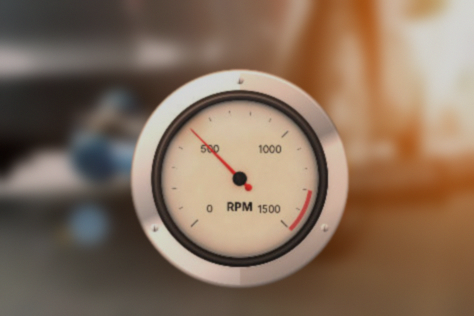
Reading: 500 rpm
